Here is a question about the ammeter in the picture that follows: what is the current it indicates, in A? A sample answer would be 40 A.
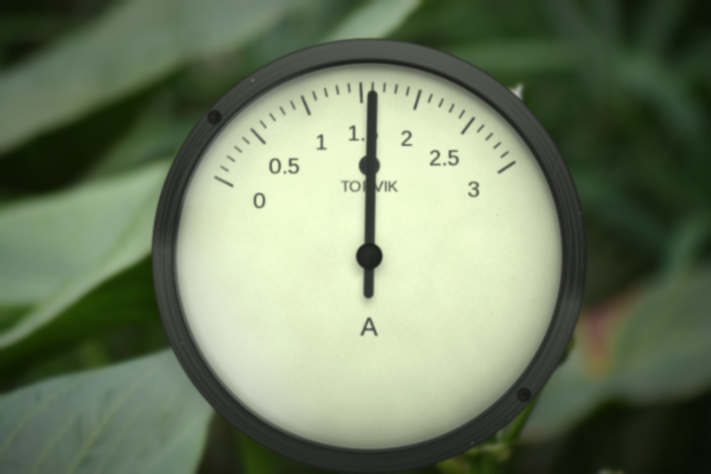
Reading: 1.6 A
